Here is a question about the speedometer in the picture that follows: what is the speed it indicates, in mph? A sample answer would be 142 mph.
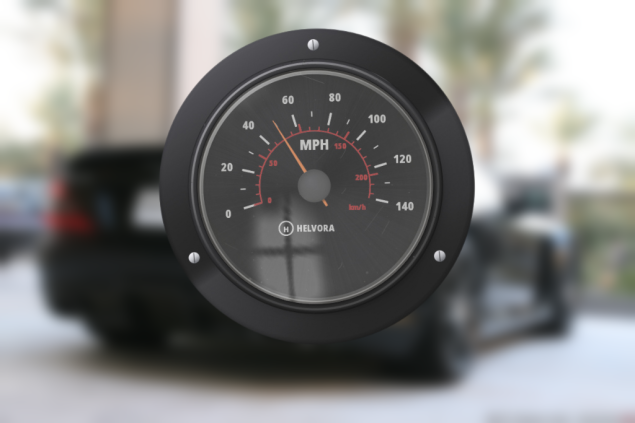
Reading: 50 mph
